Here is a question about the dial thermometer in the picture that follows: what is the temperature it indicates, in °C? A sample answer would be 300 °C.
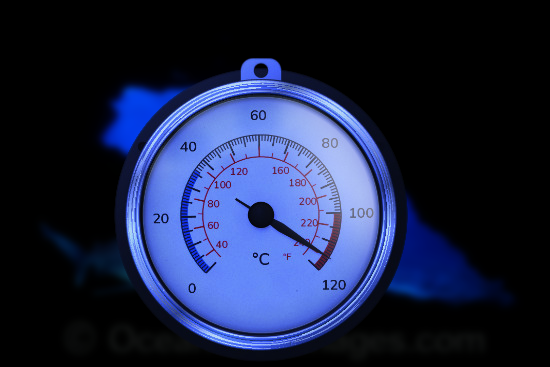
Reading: 115 °C
